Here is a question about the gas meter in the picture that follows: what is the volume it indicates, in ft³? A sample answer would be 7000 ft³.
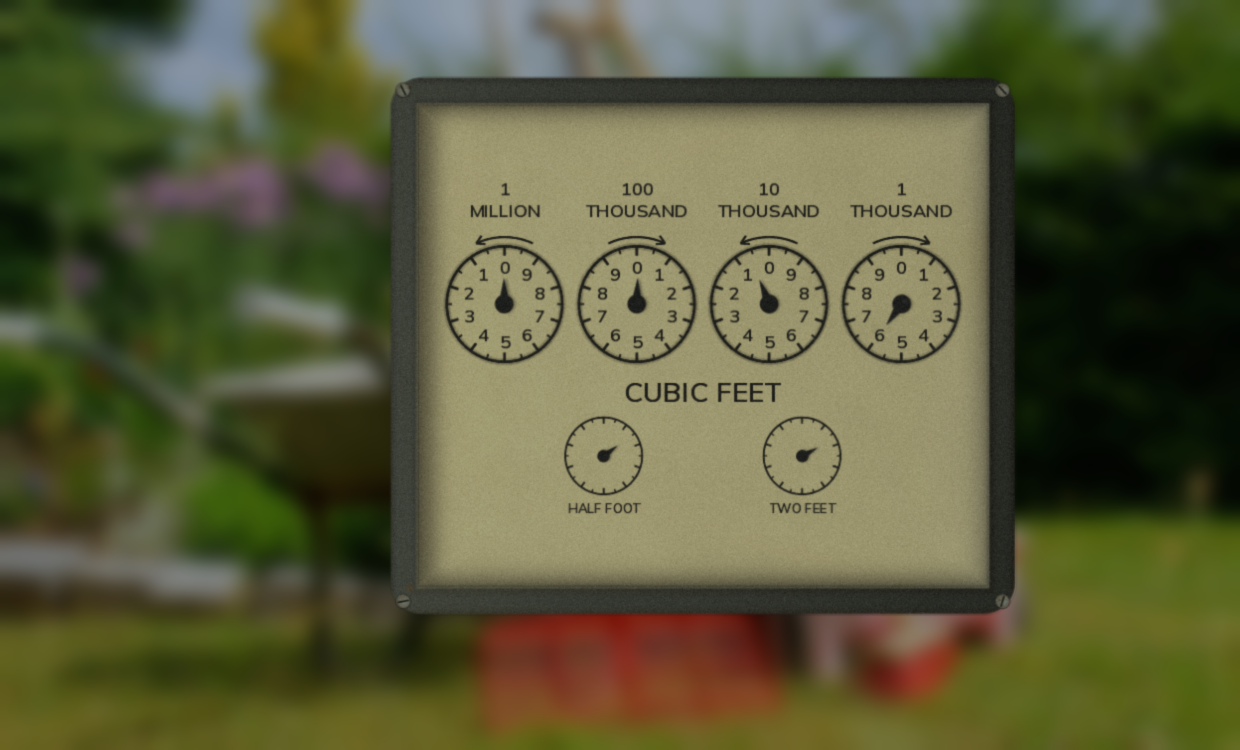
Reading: 600 ft³
